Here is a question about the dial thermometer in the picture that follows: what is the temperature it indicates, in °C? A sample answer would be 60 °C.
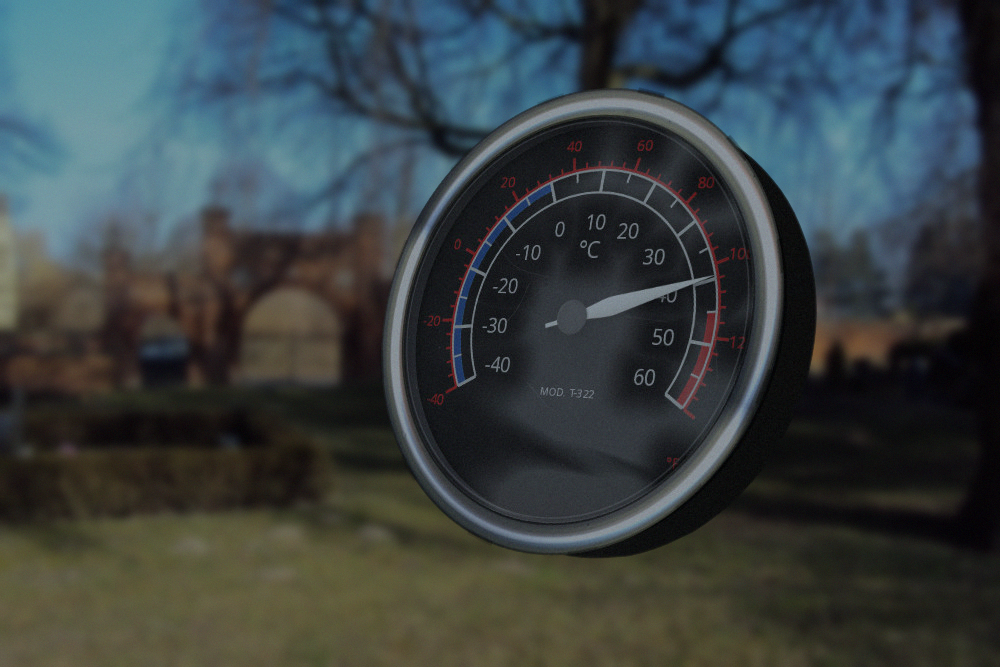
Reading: 40 °C
